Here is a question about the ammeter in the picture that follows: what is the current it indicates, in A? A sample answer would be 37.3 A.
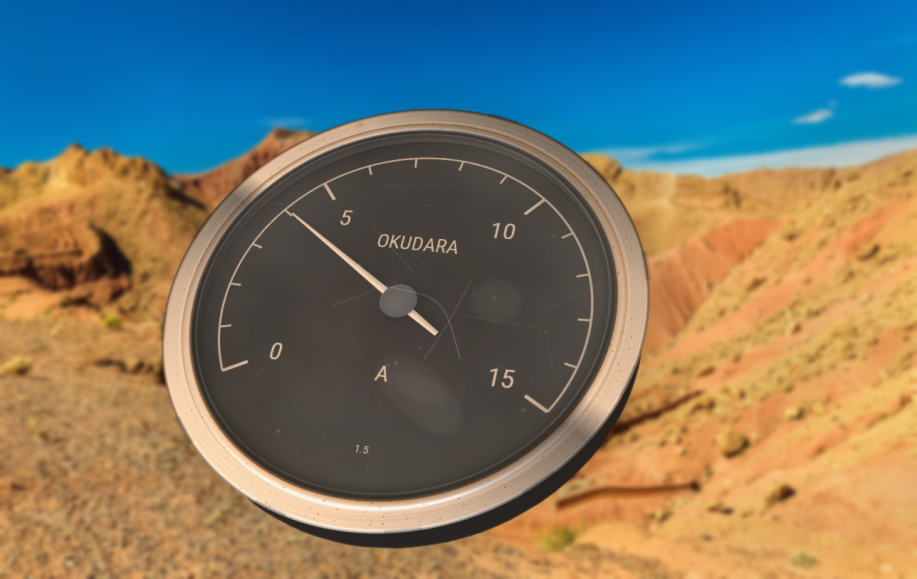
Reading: 4 A
